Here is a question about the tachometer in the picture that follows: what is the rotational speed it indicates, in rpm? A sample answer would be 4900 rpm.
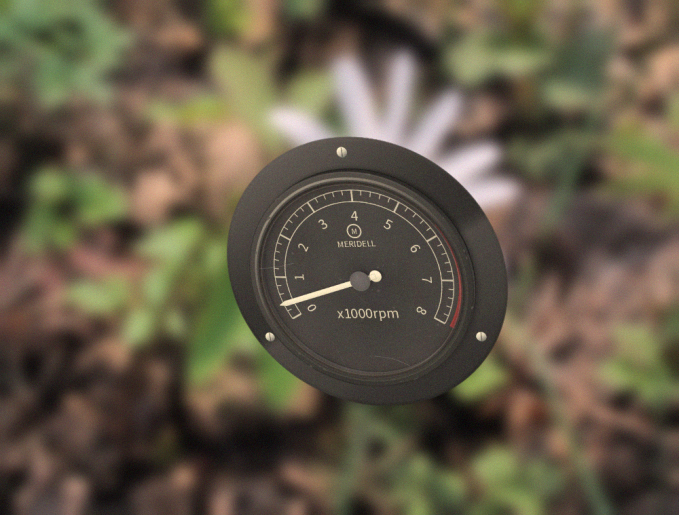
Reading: 400 rpm
